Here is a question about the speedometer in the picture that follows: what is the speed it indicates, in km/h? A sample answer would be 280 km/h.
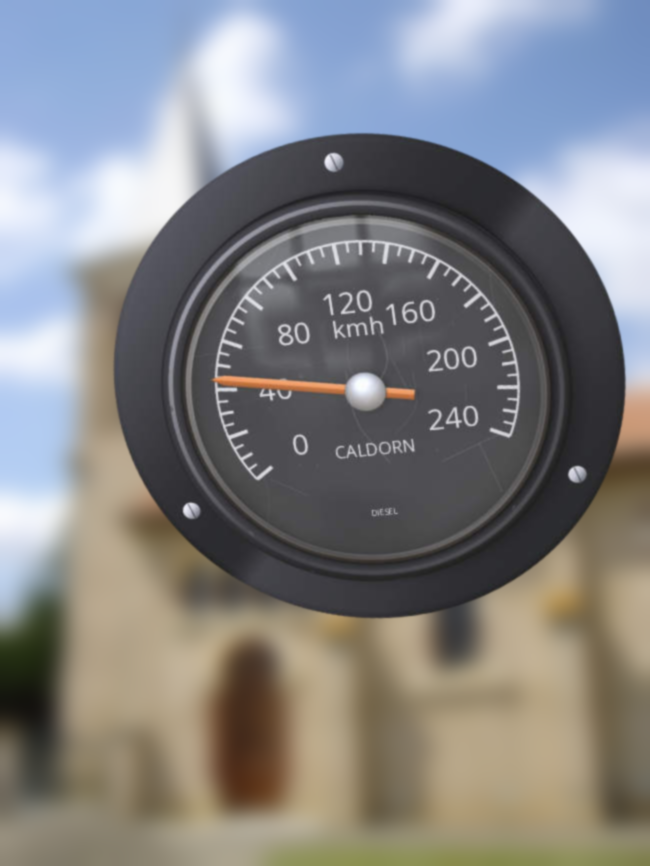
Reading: 45 km/h
